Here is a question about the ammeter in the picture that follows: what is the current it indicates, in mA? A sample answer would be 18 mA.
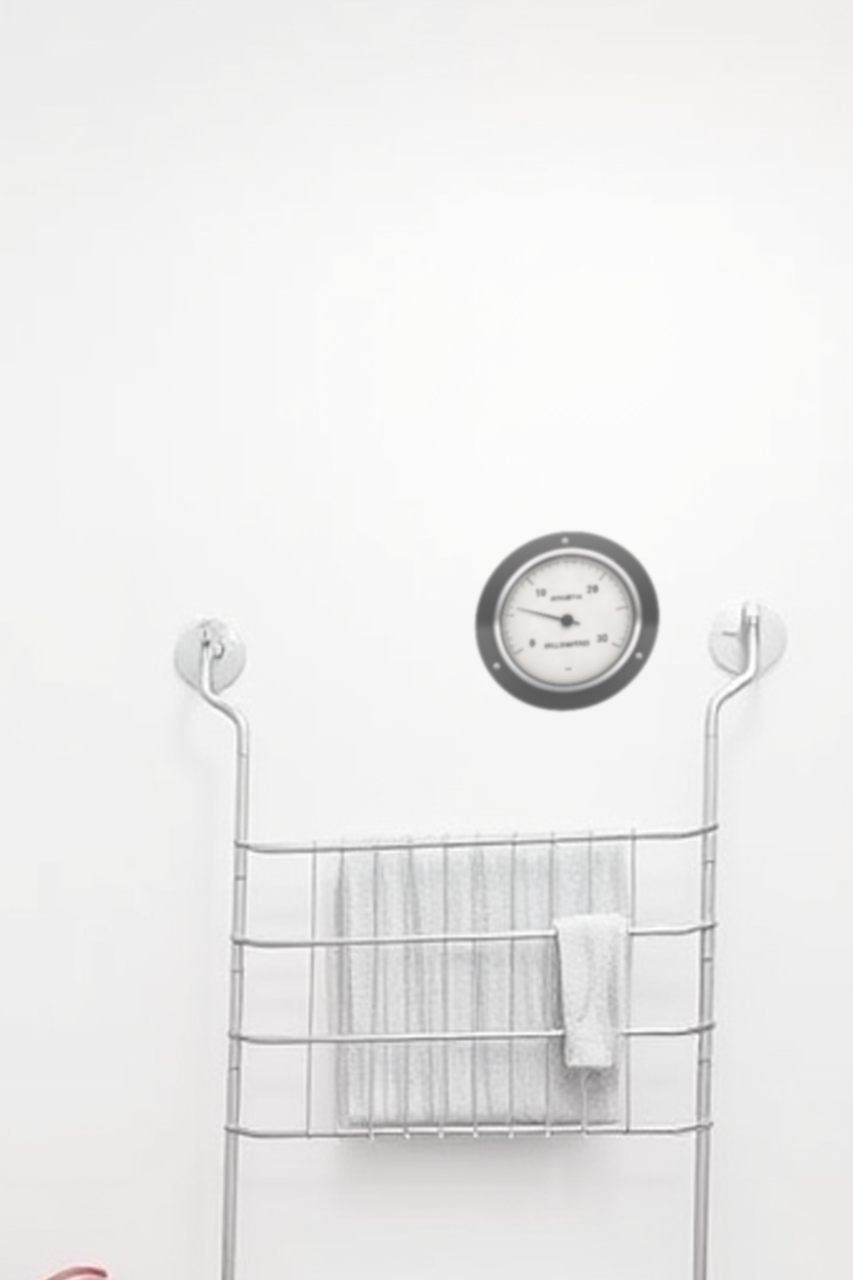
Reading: 6 mA
